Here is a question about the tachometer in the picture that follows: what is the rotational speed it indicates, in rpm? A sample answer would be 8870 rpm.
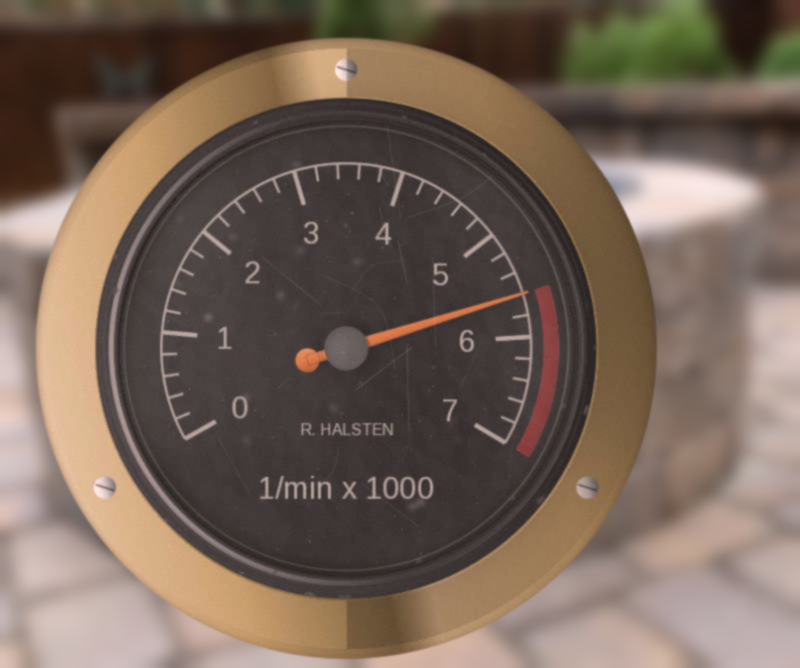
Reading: 5600 rpm
